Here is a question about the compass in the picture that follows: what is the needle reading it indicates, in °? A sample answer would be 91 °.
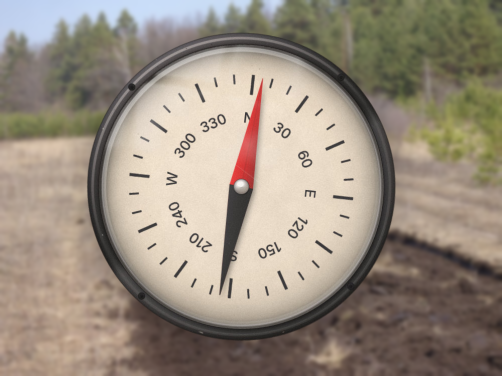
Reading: 5 °
